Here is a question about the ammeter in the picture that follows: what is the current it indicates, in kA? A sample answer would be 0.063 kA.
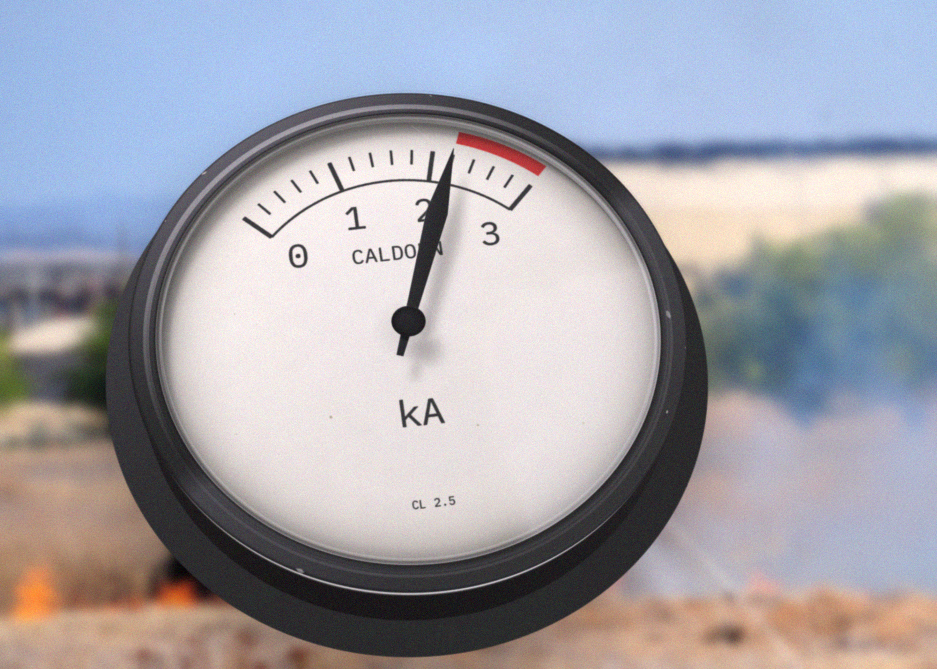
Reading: 2.2 kA
